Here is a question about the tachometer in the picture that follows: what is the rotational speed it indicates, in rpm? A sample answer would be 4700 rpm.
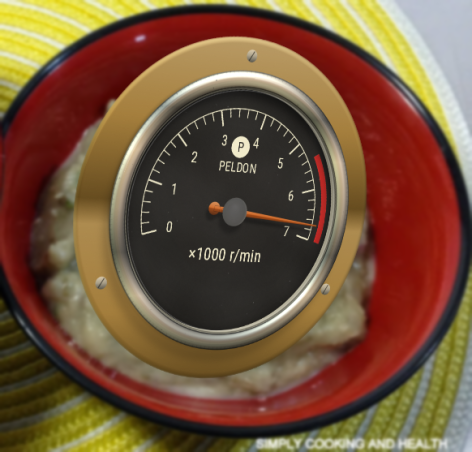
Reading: 6700 rpm
